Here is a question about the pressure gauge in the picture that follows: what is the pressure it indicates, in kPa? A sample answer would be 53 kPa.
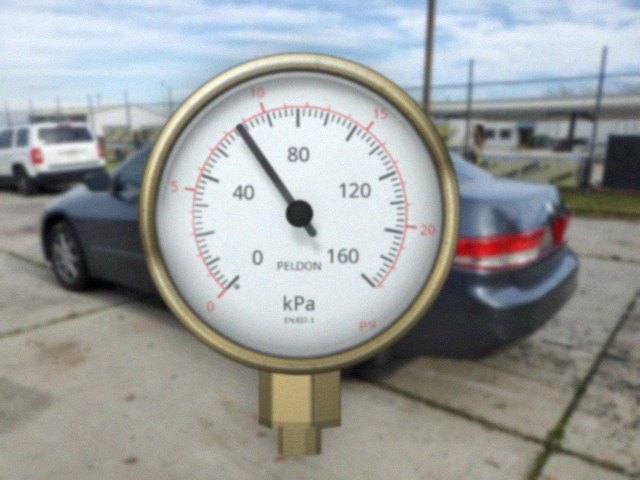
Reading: 60 kPa
